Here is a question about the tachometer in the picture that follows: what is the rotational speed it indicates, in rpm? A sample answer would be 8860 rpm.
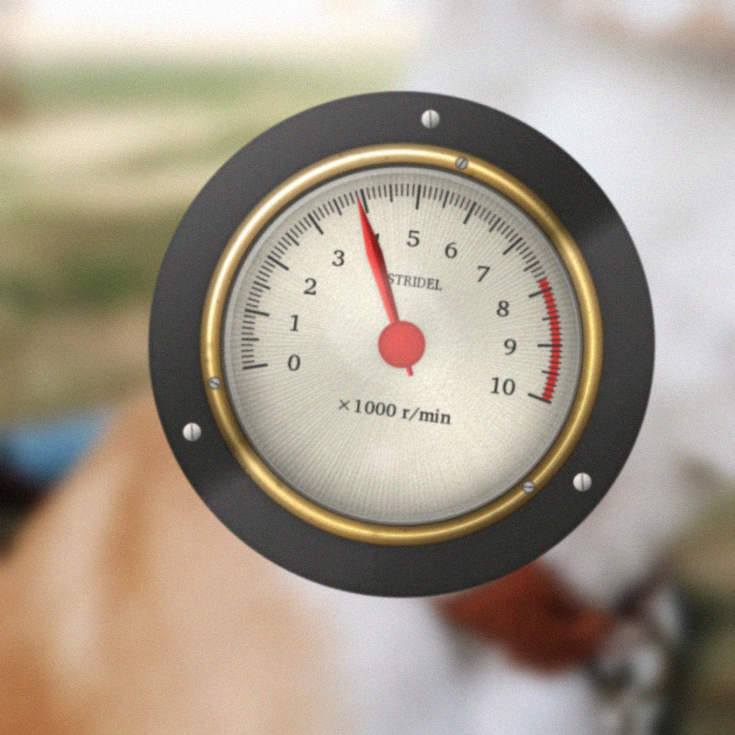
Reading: 3900 rpm
